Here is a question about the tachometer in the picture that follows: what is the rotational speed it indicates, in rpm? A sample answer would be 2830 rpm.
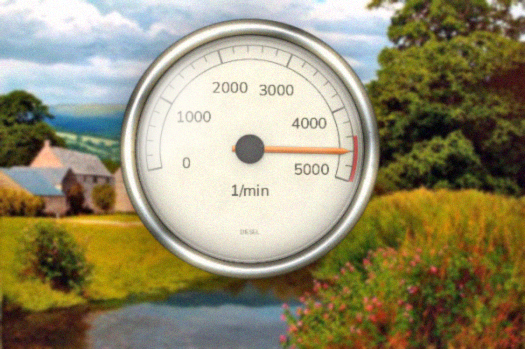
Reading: 4600 rpm
